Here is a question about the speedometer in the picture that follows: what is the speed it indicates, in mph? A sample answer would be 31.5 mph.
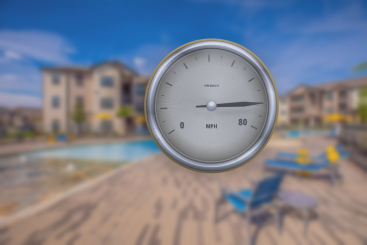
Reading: 70 mph
